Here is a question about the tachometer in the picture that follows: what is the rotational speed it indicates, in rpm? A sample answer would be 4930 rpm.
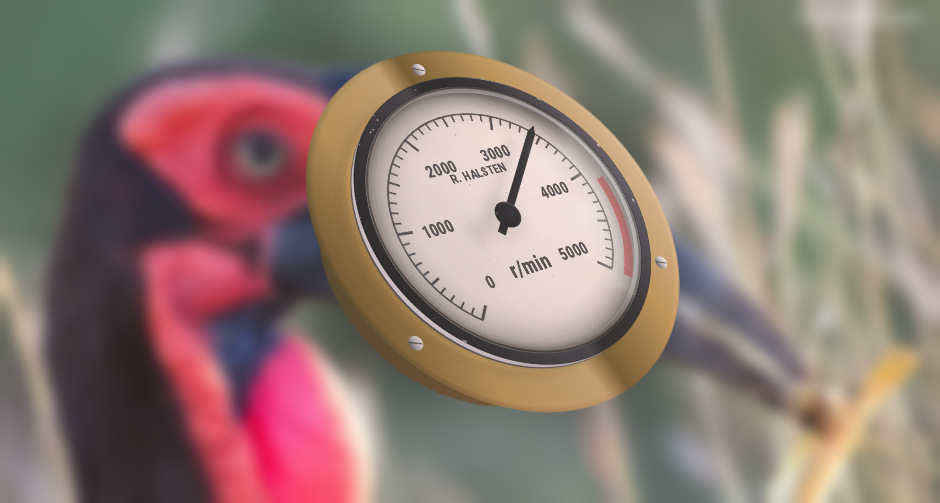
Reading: 3400 rpm
